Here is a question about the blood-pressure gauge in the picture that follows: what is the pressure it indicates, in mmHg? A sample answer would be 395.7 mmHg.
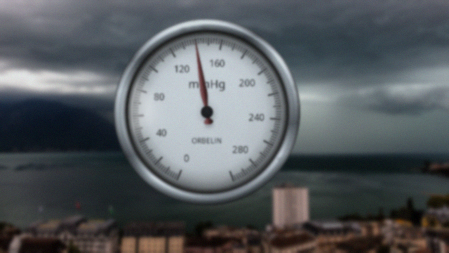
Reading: 140 mmHg
